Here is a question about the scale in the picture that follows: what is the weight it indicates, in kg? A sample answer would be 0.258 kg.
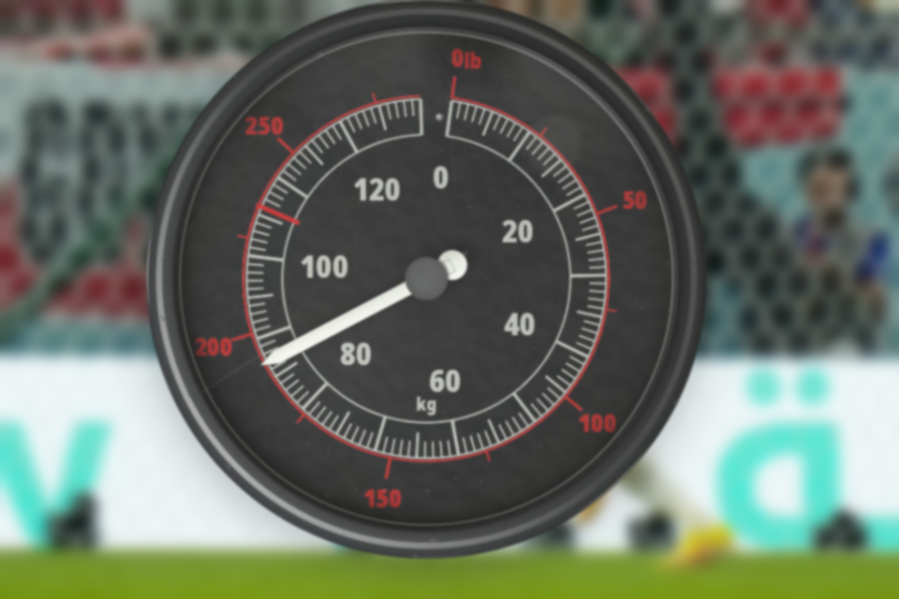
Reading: 87 kg
